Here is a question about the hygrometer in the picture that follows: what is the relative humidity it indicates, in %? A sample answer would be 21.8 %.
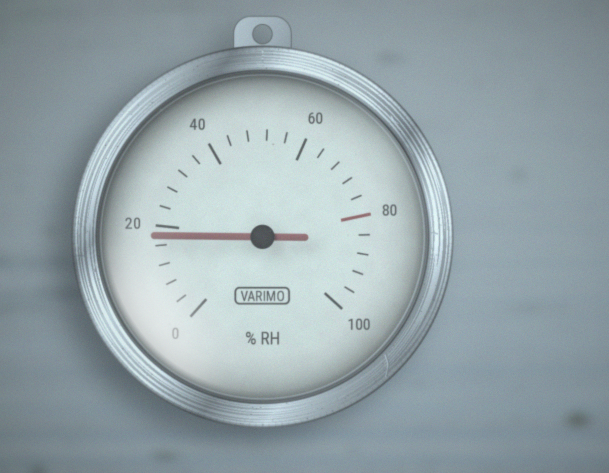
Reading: 18 %
